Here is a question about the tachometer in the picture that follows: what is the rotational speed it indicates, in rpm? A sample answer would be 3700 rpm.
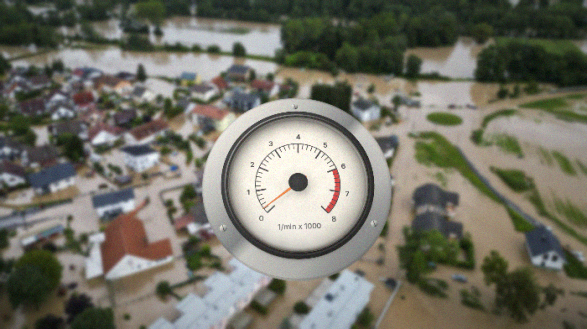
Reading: 200 rpm
